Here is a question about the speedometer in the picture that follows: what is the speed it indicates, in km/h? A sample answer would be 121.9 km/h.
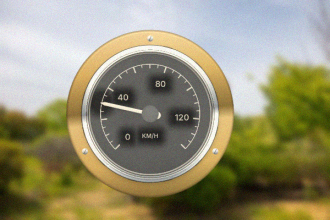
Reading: 30 km/h
